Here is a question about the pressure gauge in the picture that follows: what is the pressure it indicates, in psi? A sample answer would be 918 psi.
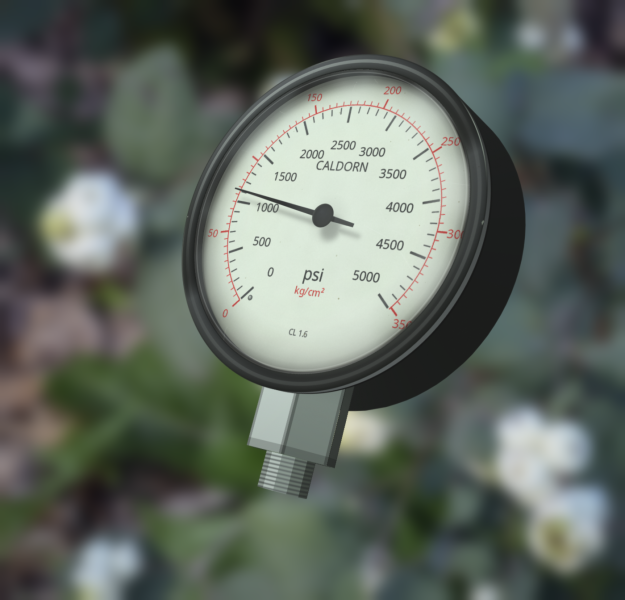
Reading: 1100 psi
